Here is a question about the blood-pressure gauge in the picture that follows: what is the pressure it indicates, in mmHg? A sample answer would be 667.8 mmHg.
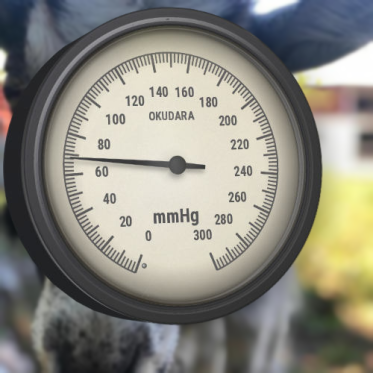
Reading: 68 mmHg
